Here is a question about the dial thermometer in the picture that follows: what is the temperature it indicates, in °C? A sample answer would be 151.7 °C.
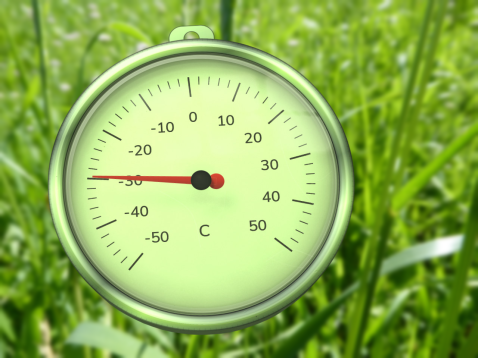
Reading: -30 °C
